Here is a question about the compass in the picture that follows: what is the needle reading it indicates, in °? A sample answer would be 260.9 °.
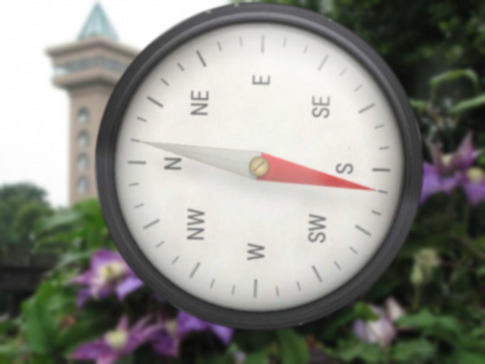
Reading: 190 °
